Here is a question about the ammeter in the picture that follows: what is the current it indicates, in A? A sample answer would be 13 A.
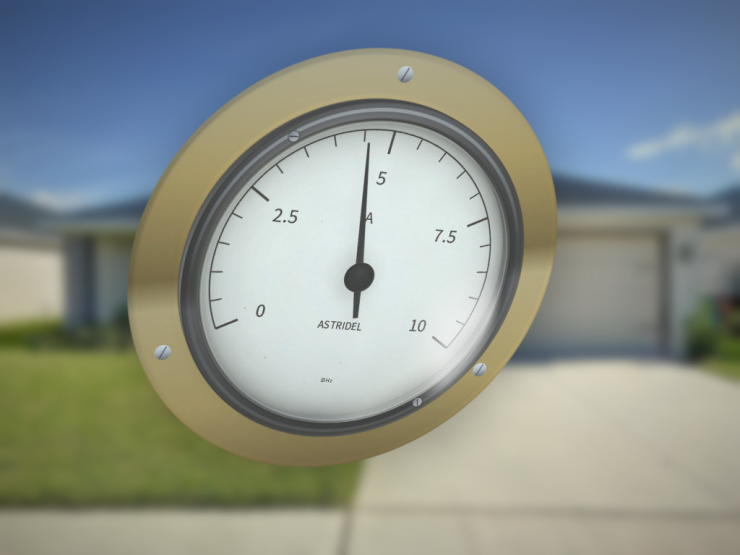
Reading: 4.5 A
